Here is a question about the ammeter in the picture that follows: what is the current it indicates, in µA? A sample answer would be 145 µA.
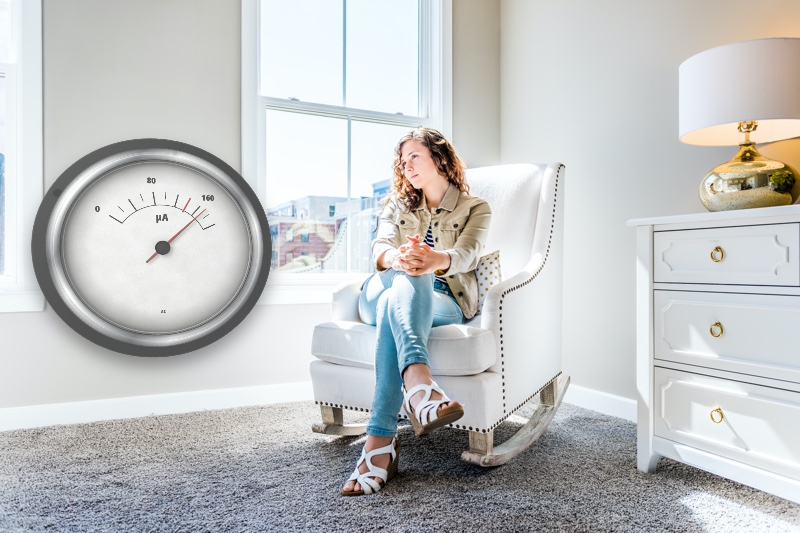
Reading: 170 µA
